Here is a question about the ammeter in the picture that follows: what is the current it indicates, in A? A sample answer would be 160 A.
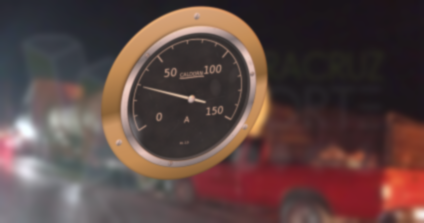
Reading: 30 A
